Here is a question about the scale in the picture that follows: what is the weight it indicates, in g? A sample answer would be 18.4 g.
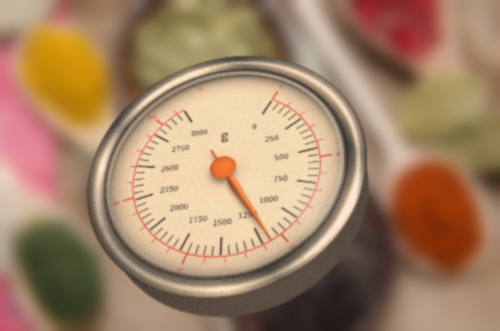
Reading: 1200 g
